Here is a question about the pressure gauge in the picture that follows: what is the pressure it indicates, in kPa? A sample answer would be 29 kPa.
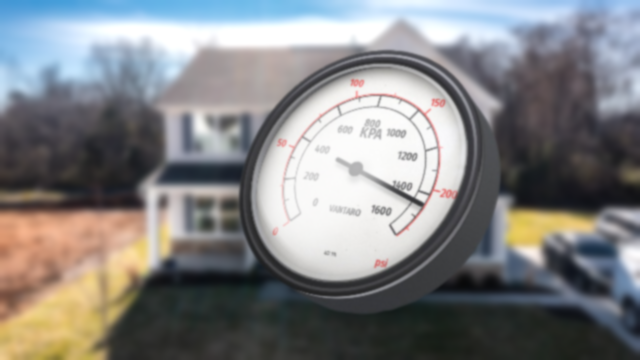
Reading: 1450 kPa
